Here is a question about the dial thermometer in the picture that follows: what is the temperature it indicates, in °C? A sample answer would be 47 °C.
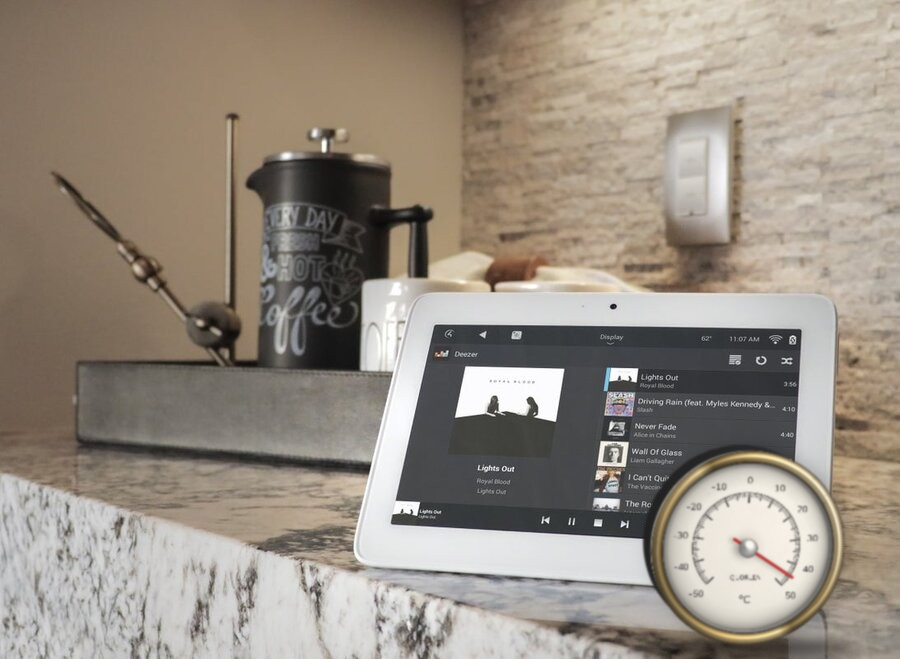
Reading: 45 °C
